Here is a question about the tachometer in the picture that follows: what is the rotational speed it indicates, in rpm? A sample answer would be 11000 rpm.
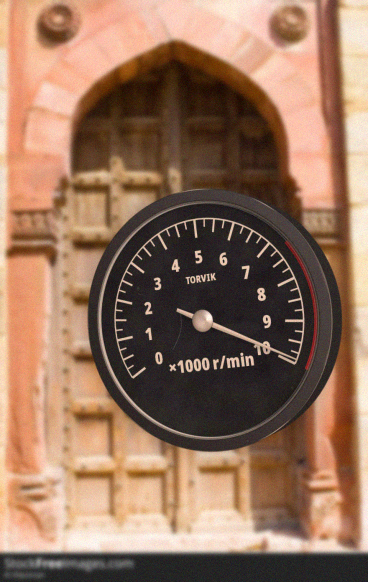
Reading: 9875 rpm
